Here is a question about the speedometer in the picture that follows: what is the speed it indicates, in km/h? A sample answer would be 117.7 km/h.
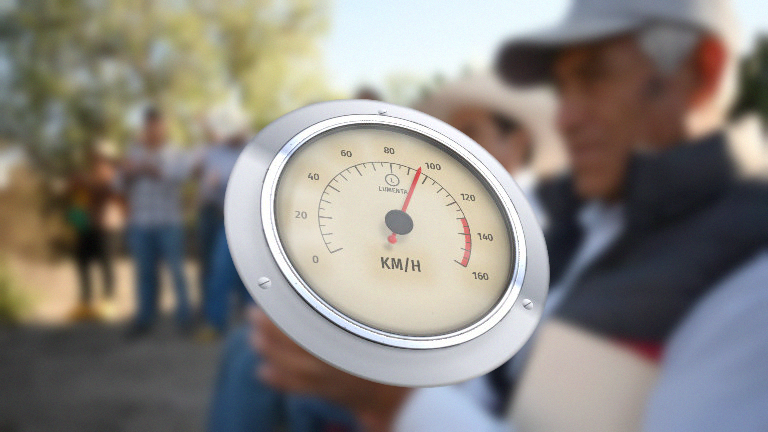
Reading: 95 km/h
